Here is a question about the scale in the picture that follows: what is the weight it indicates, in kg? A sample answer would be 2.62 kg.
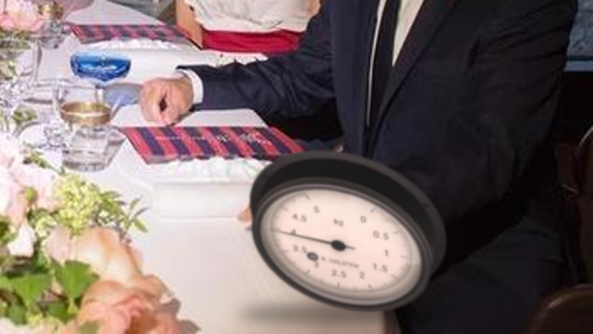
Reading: 4 kg
